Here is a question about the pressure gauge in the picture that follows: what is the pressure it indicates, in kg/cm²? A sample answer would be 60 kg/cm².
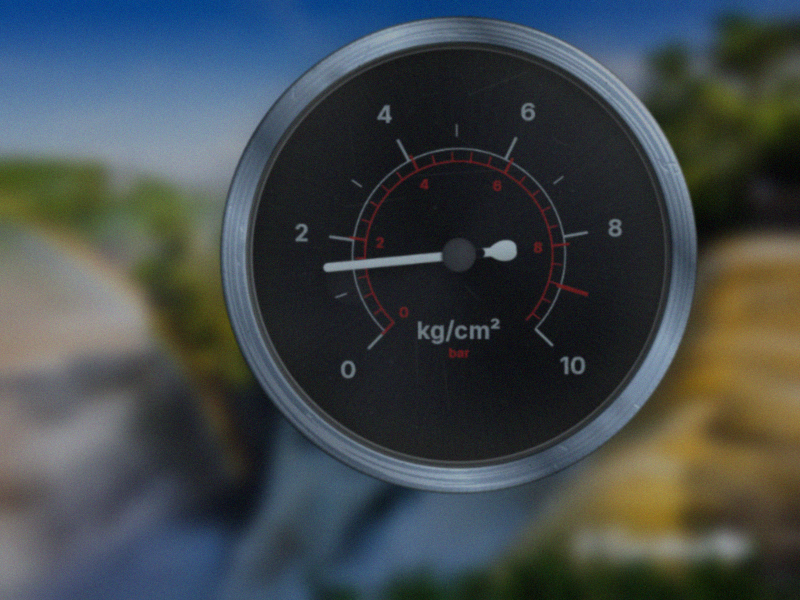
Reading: 1.5 kg/cm²
